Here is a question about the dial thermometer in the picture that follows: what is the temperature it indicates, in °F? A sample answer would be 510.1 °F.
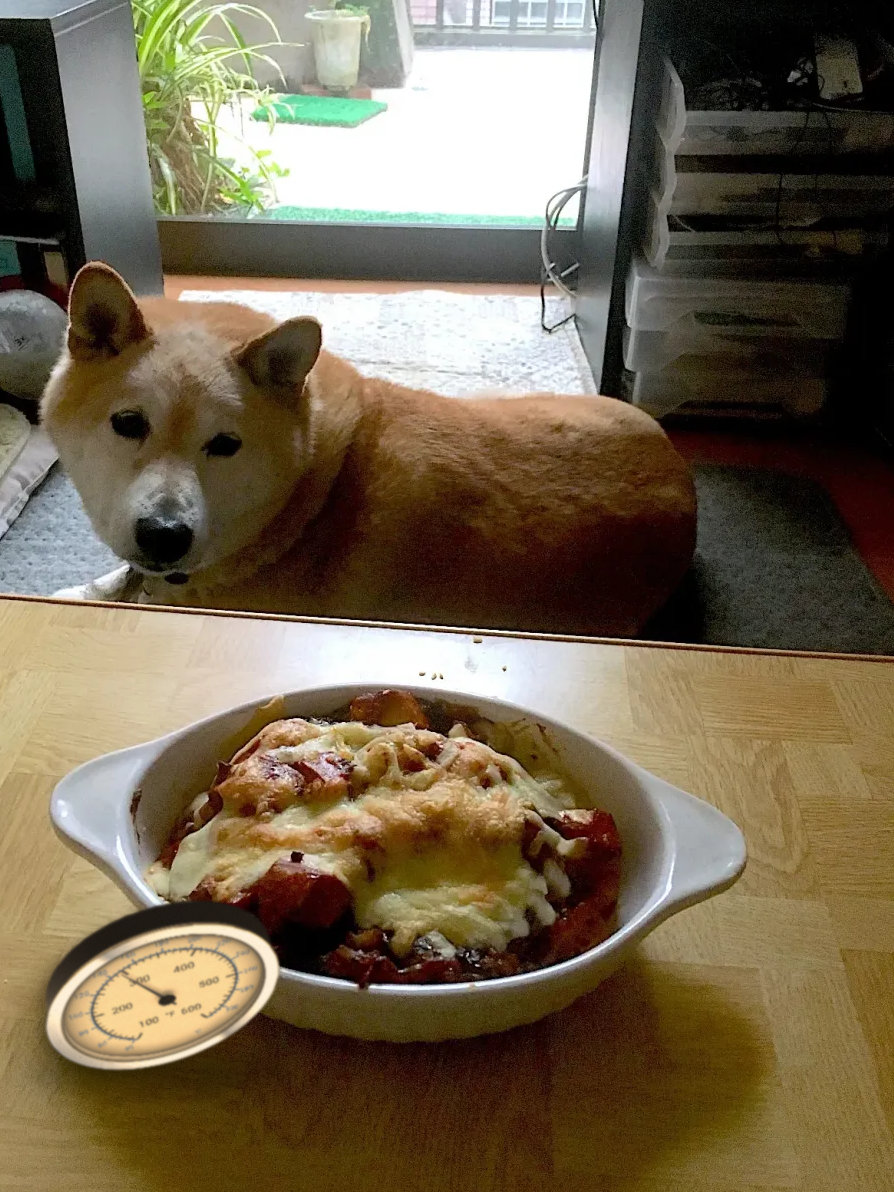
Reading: 300 °F
